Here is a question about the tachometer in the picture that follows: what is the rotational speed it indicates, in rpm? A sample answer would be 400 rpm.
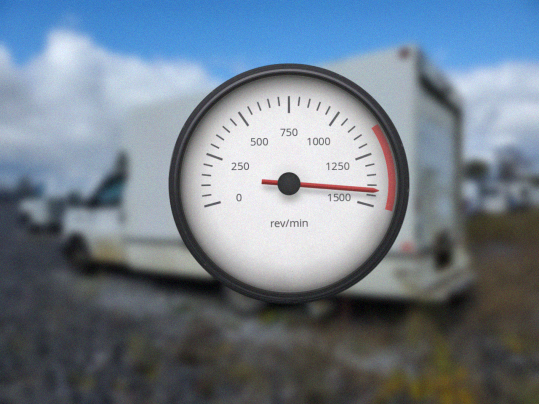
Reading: 1425 rpm
